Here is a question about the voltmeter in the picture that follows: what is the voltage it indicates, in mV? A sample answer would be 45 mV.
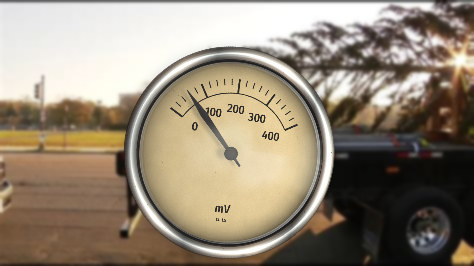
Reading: 60 mV
